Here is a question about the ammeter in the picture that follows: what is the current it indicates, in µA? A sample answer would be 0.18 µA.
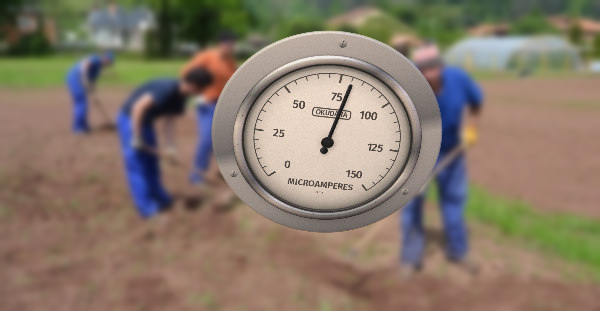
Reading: 80 µA
